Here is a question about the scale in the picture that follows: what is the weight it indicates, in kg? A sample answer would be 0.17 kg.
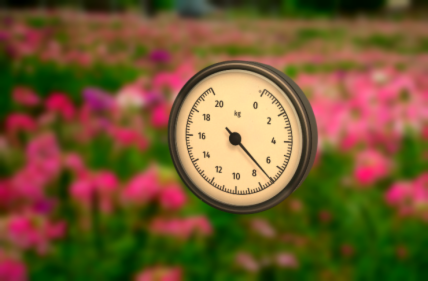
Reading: 7 kg
